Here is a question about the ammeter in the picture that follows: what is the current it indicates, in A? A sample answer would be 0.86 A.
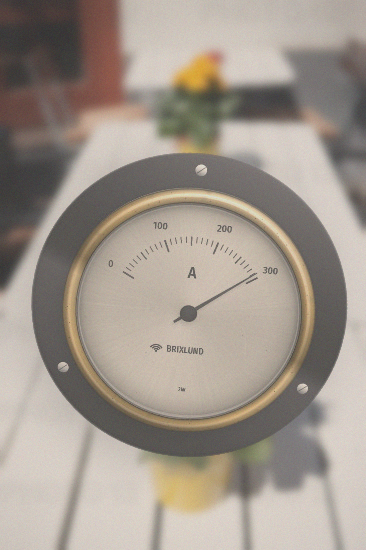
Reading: 290 A
